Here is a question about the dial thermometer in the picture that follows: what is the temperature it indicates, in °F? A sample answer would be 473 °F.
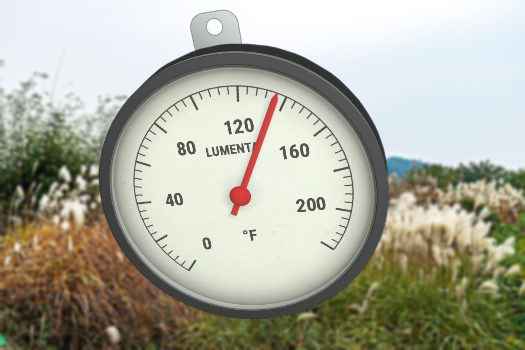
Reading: 136 °F
